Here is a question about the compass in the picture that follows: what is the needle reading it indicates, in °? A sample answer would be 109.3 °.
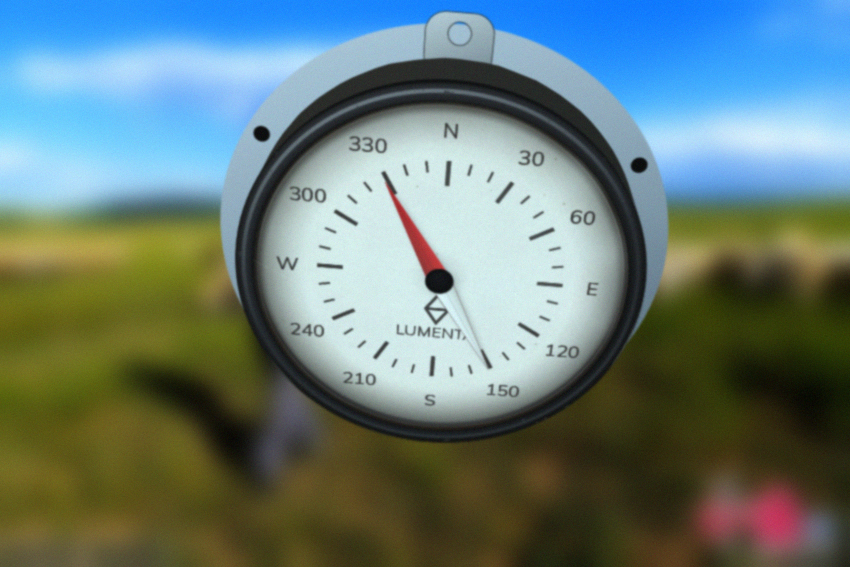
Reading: 330 °
